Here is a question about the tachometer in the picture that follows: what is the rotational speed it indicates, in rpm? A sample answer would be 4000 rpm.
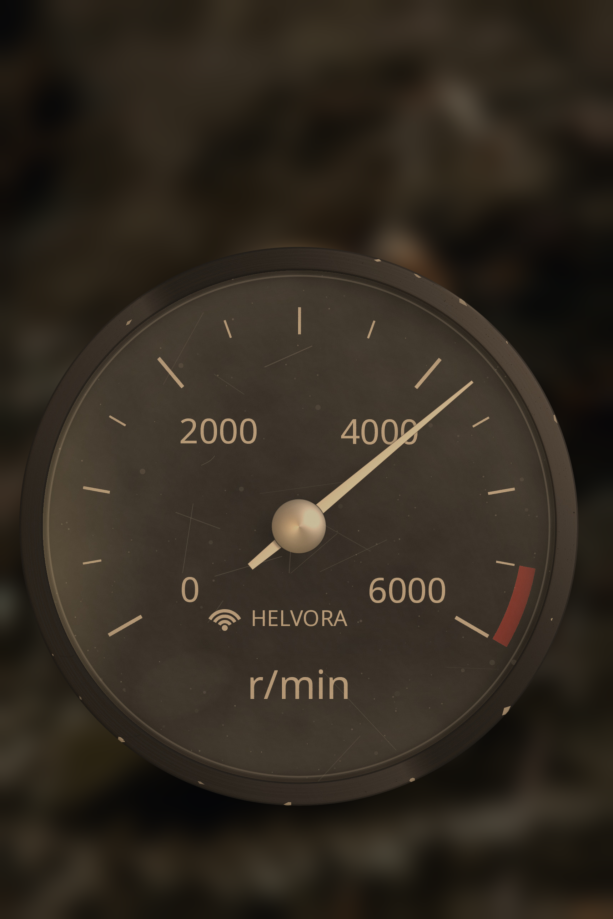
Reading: 4250 rpm
